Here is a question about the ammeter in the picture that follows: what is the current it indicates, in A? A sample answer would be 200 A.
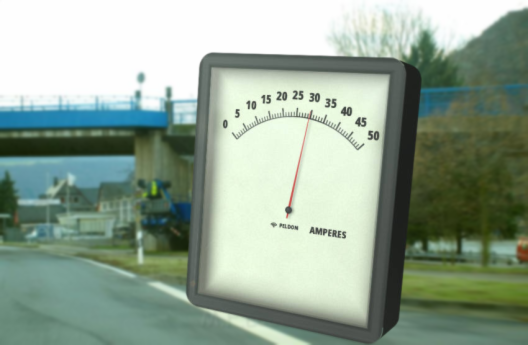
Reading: 30 A
